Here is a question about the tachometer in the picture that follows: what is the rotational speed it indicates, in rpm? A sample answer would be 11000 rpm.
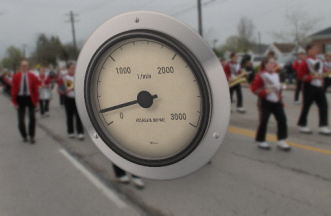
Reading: 200 rpm
